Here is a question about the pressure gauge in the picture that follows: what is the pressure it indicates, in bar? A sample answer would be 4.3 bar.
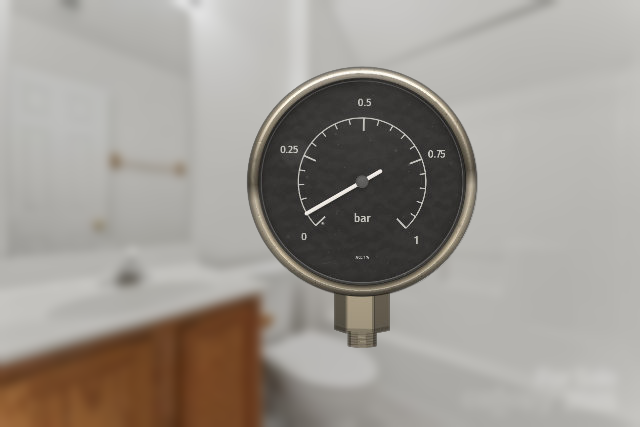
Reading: 0.05 bar
